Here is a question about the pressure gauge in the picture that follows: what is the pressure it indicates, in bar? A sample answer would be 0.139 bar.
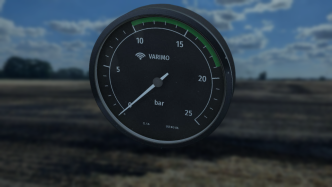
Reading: 0 bar
